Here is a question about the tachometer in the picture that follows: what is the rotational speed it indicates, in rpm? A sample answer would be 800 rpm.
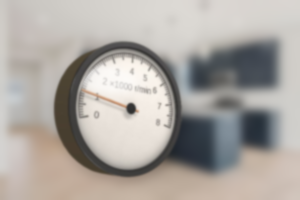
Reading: 1000 rpm
